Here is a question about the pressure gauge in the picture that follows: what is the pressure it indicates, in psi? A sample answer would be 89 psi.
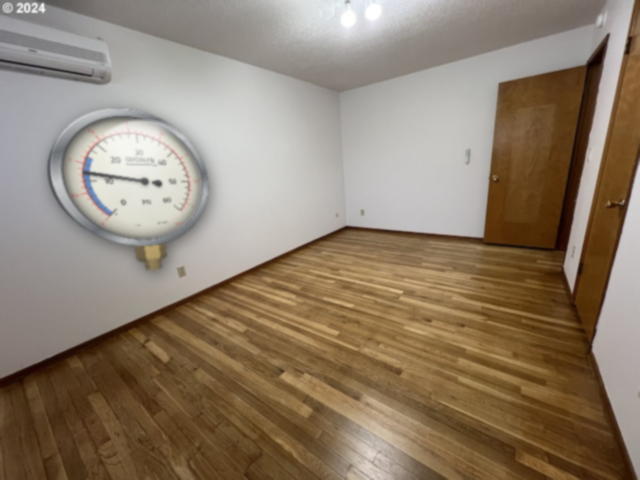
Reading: 12 psi
